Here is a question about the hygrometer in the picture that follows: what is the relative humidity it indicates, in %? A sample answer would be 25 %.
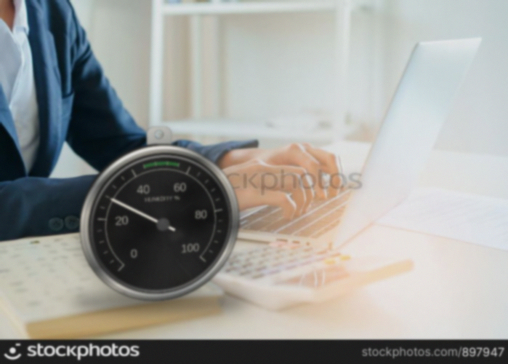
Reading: 28 %
